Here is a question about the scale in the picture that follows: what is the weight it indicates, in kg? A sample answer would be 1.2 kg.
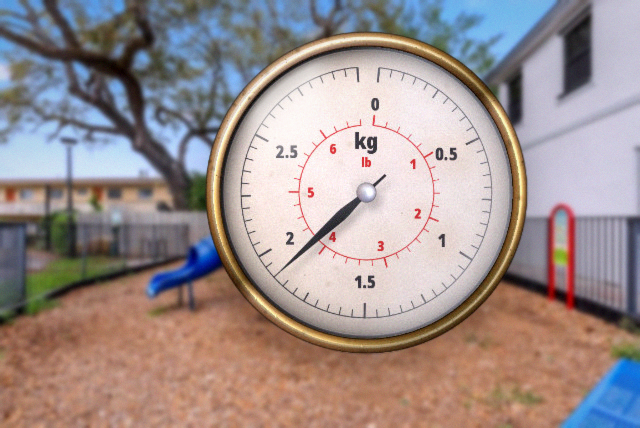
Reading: 1.9 kg
